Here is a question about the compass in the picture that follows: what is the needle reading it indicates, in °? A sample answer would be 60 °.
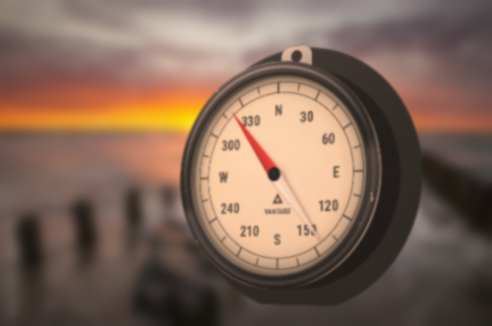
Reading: 322.5 °
